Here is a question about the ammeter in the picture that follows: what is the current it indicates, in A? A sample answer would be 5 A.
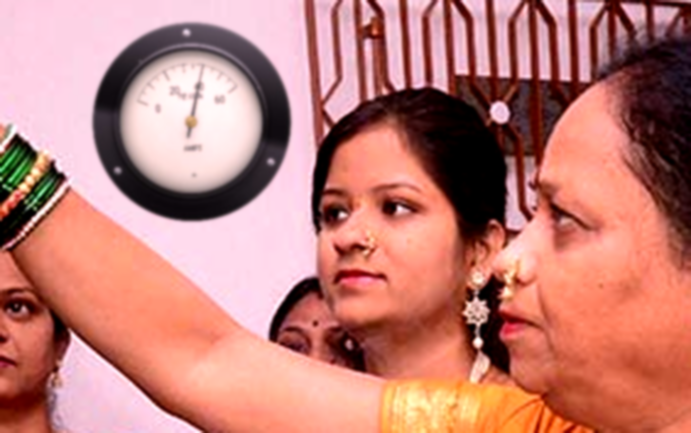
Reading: 40 A
